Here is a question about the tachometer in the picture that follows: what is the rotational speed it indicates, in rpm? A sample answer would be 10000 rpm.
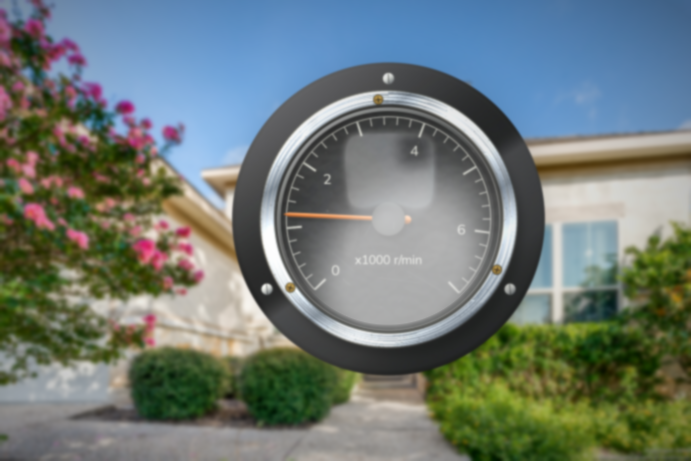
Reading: 1200 rpm
